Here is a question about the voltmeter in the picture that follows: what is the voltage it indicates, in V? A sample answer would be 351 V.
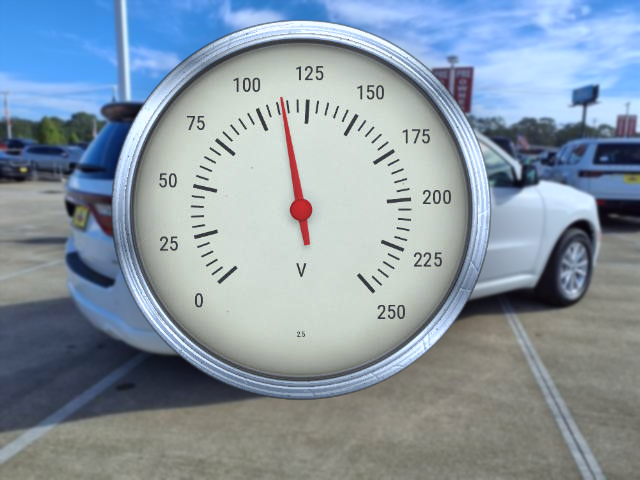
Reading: 112.5 V
